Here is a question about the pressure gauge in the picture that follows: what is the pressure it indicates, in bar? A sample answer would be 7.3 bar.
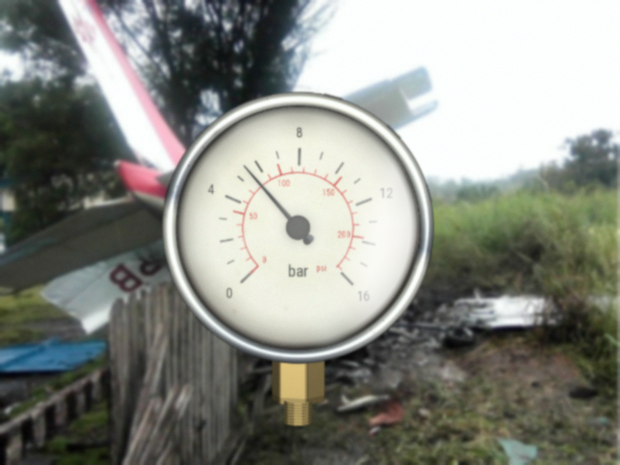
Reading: 5.5 bar
